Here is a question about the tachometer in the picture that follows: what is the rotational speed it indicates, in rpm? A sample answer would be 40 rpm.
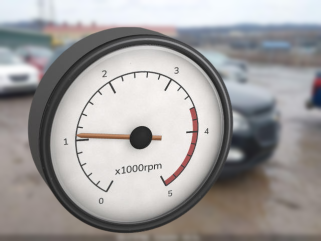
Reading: 1100 rpm
